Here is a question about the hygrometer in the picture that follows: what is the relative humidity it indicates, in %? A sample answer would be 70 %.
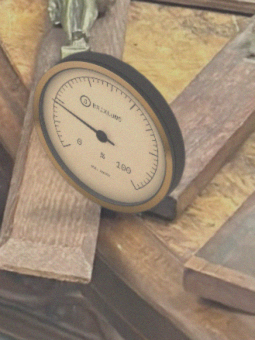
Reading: 20 %
